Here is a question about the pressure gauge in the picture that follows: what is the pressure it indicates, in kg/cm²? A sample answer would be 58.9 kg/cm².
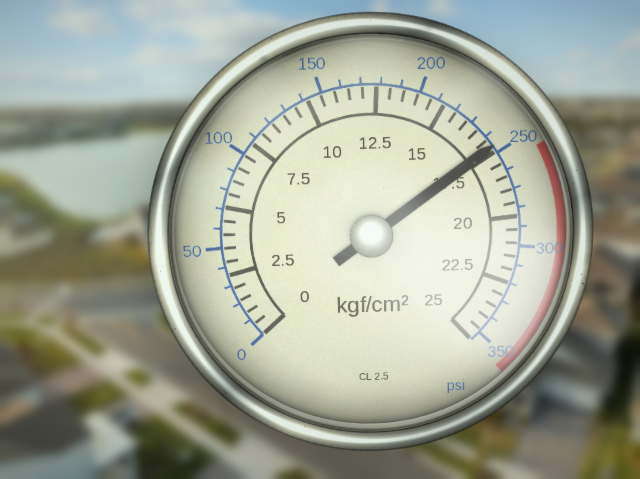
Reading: 17.25 kg/cm²
